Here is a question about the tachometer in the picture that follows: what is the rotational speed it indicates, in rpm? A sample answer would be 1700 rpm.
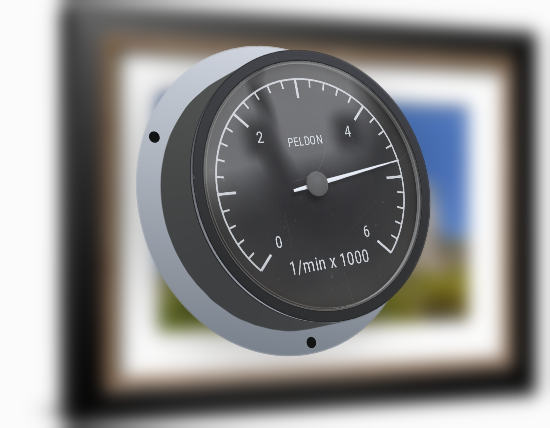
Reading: 4800 rpm
